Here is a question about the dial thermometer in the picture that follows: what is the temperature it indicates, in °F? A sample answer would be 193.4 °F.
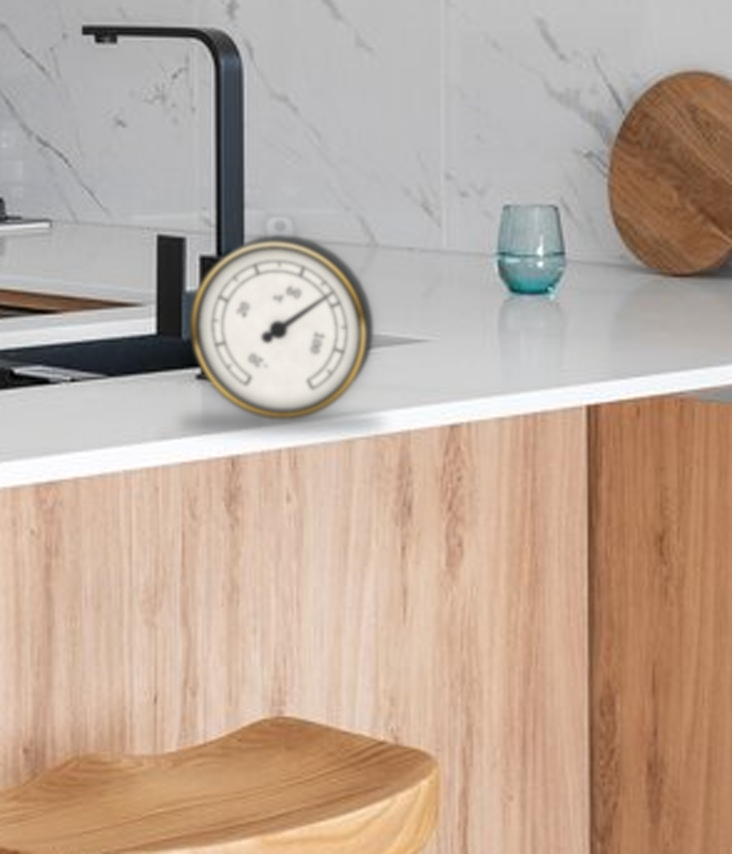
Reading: 75 °F
